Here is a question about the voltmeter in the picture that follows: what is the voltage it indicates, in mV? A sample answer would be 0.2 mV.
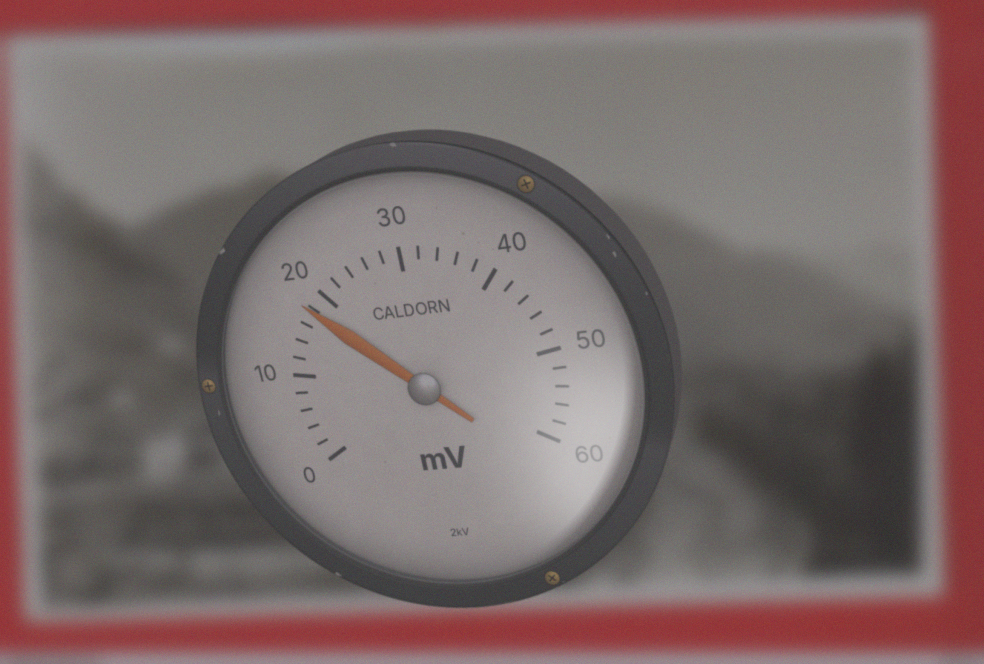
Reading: 18 mV
